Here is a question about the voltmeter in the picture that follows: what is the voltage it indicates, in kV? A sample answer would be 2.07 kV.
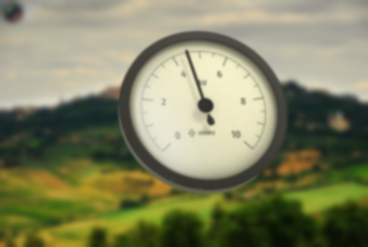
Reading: 4.5 kV
